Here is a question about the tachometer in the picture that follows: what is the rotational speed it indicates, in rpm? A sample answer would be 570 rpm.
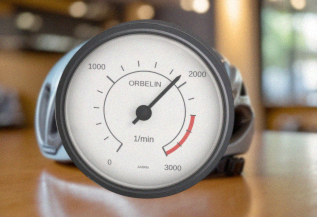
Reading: 1900 rpm
